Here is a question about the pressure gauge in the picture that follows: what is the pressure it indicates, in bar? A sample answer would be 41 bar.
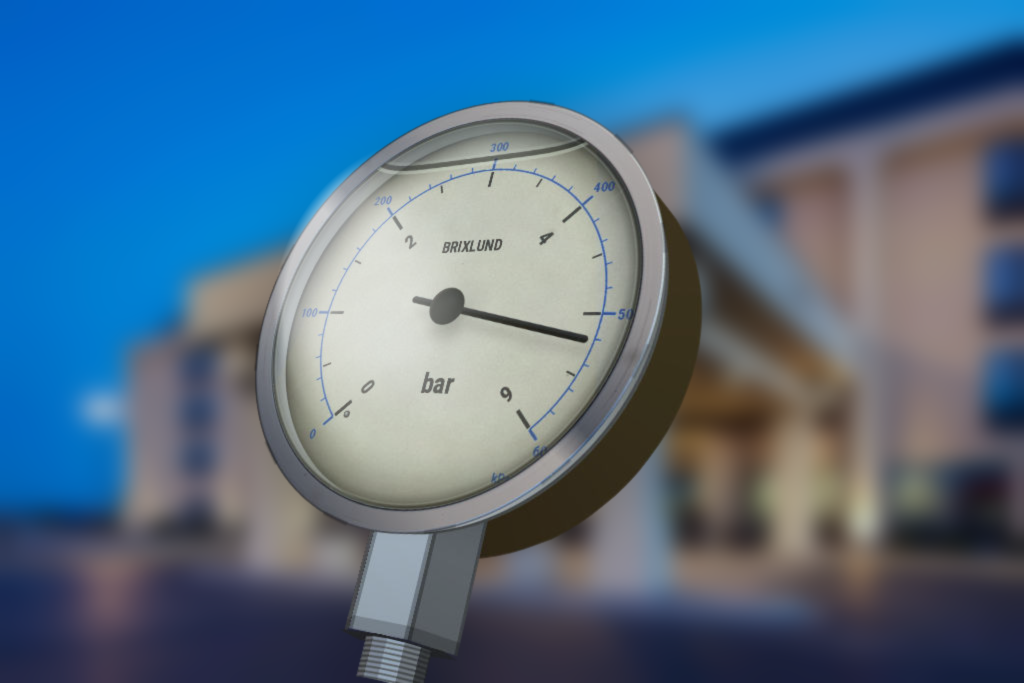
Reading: 5.25 bar
